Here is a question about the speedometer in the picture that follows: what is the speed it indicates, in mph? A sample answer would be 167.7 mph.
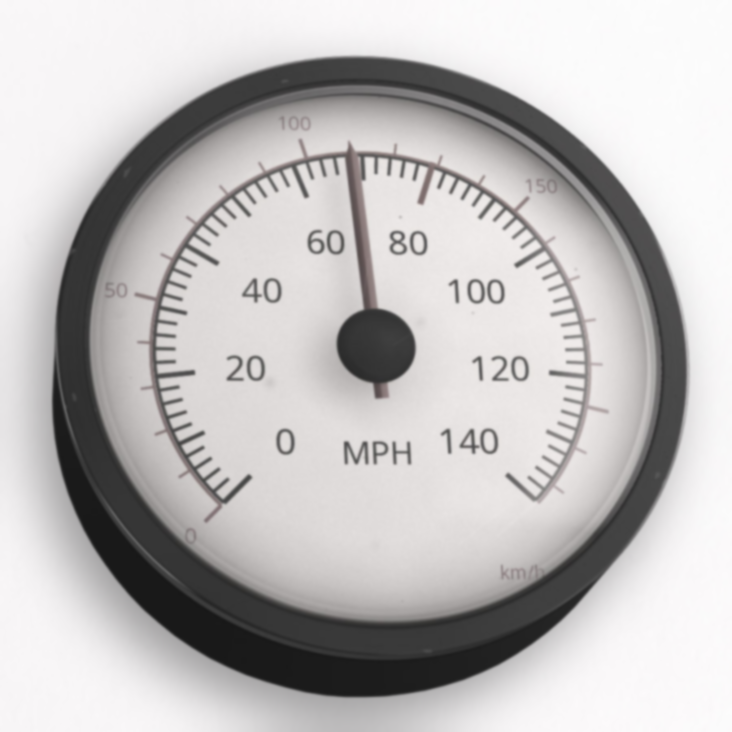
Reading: 68 mph
